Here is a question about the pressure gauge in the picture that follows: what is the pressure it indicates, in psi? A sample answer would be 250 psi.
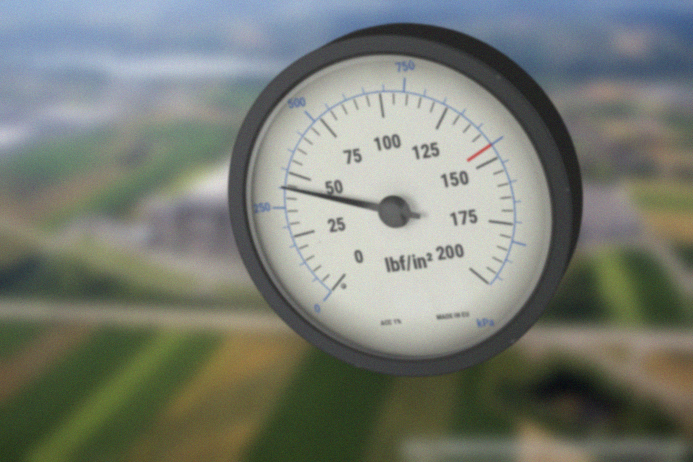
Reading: 45 psi
